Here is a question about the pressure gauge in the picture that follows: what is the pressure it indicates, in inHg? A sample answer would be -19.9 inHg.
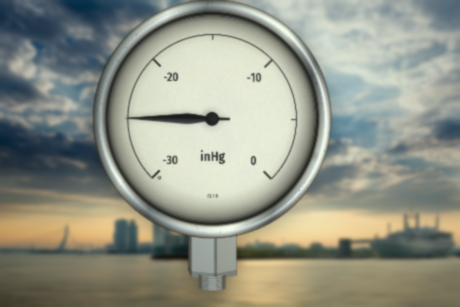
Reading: -25 inHg
